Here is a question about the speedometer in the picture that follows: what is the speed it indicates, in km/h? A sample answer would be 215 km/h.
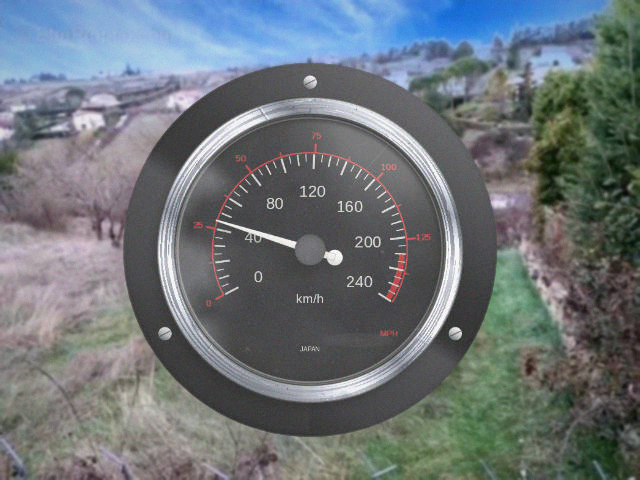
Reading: 45 km/h
